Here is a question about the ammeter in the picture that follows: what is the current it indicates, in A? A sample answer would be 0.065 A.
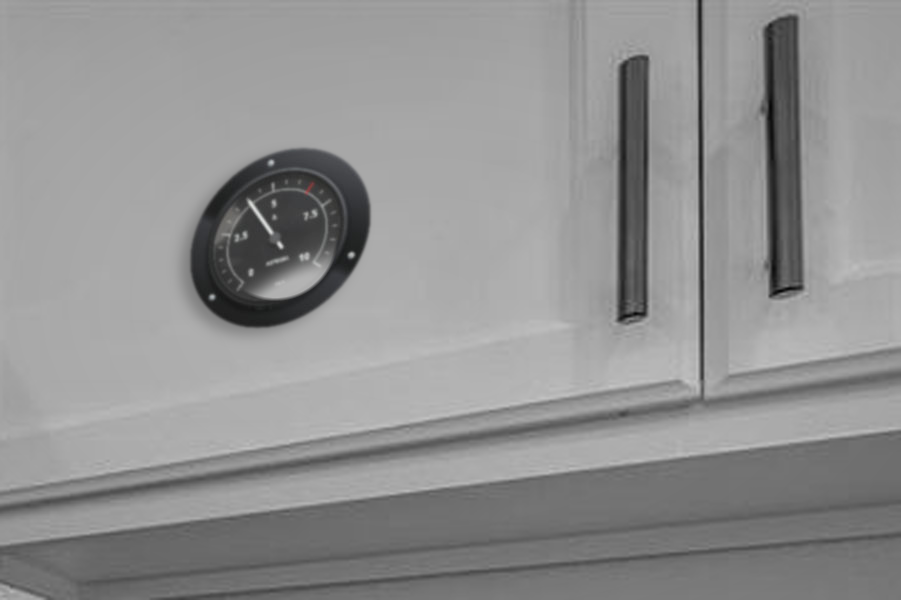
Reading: 4 A
